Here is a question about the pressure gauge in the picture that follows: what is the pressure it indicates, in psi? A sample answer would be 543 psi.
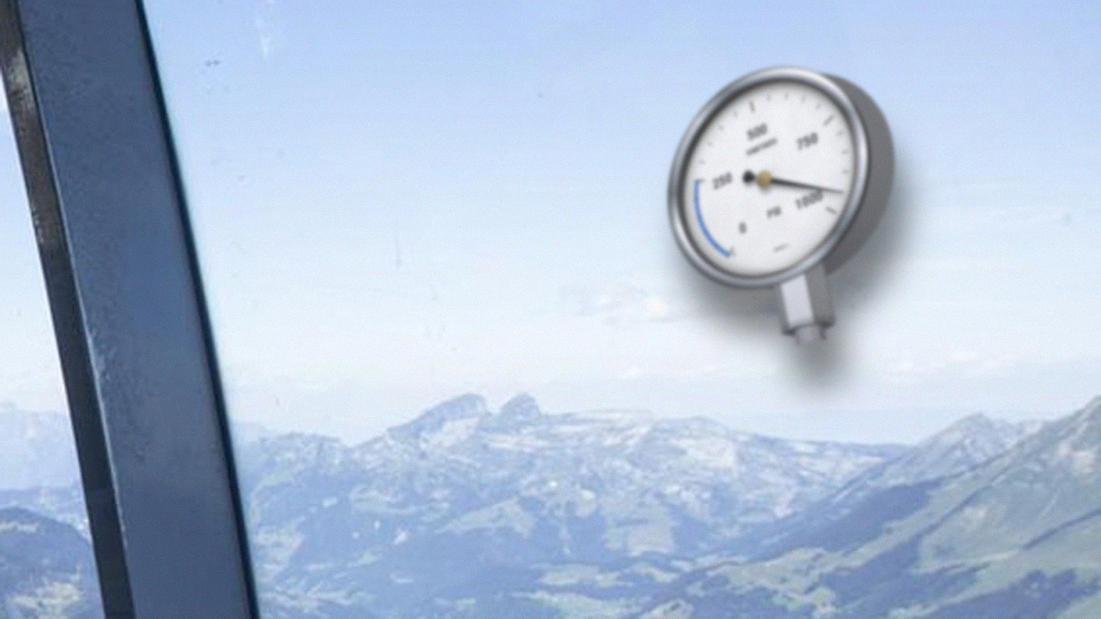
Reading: 950 psi
